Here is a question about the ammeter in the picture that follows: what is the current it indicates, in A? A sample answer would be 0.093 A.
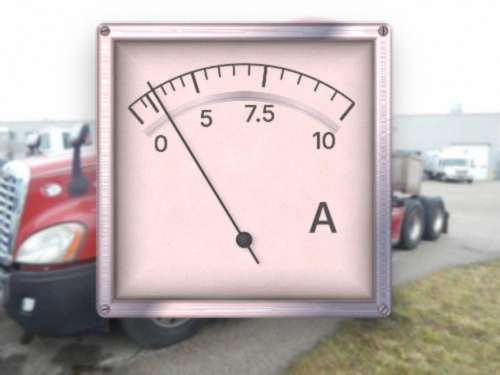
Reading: 3 A
